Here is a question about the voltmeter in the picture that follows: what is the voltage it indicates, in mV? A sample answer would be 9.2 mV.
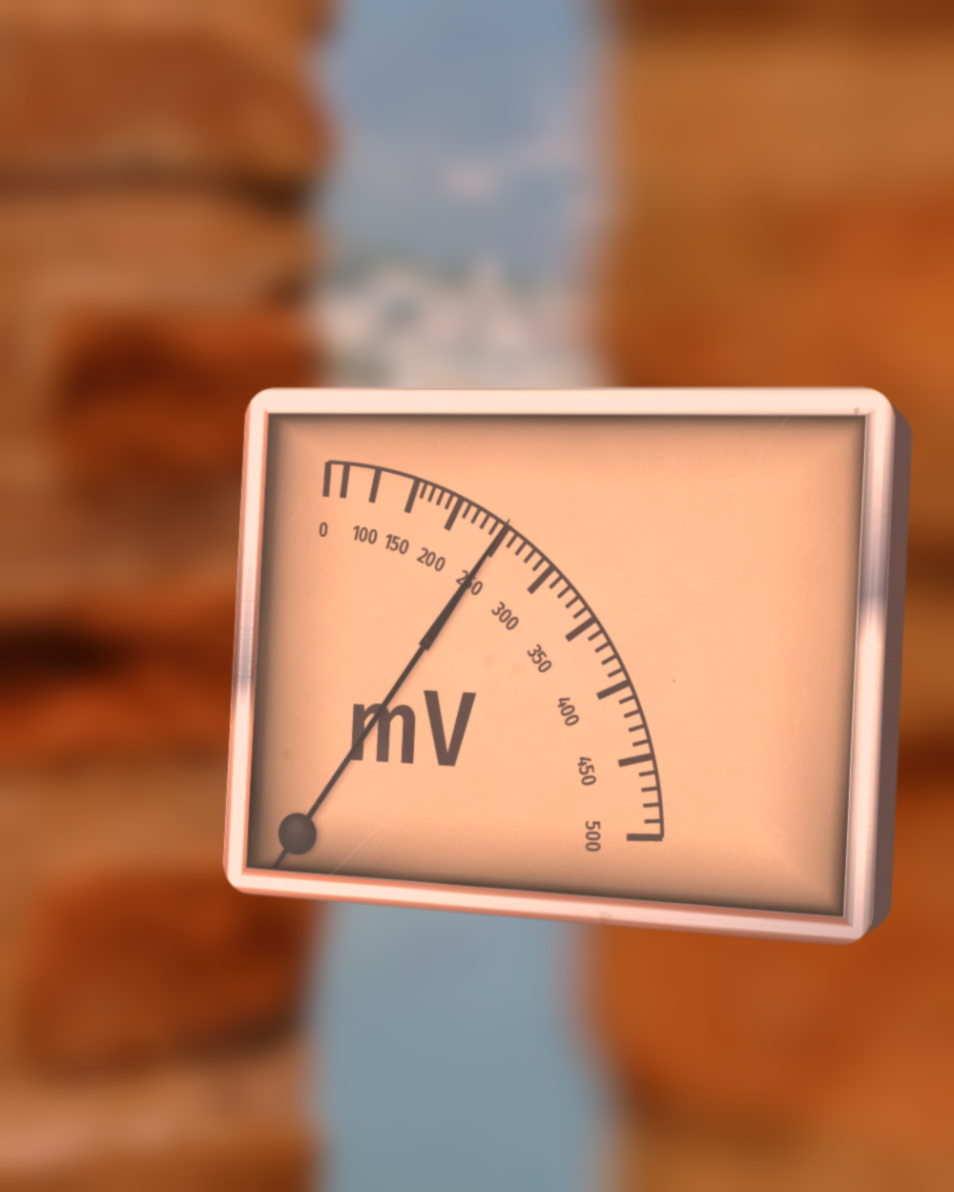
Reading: 250 mV
